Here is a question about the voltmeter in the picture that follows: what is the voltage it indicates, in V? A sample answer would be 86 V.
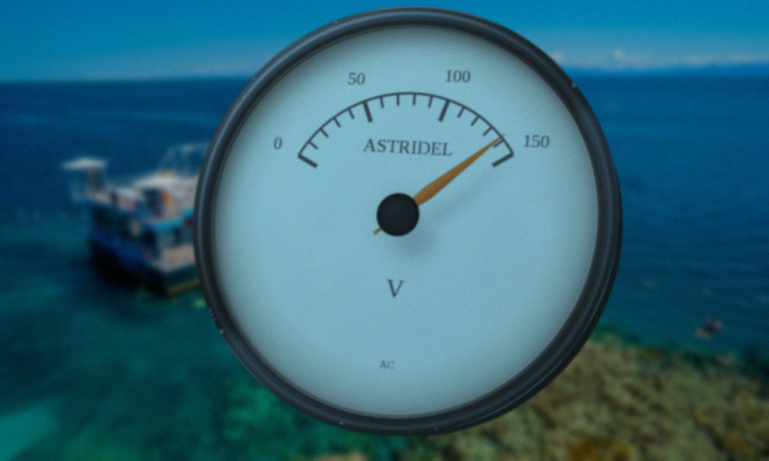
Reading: 140 V
